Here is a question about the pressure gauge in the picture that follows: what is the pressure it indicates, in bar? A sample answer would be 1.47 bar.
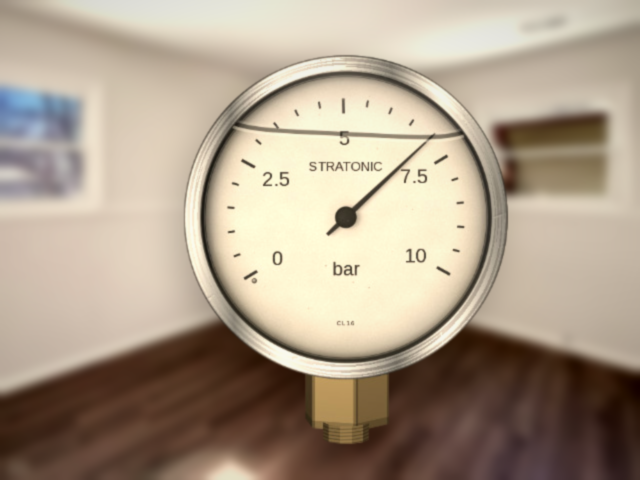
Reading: 7 bar
